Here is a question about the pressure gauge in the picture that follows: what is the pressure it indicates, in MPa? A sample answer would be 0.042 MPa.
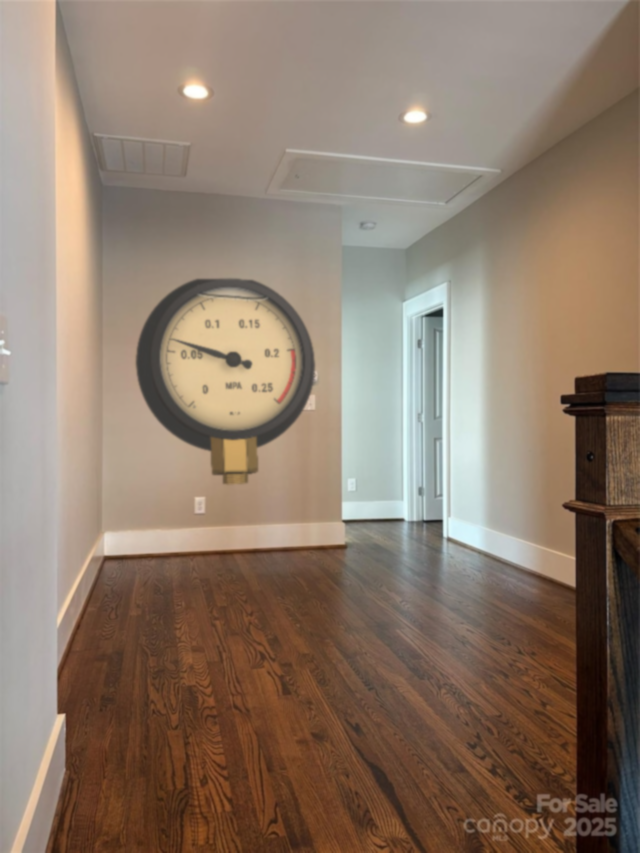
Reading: 0.06 MPa
